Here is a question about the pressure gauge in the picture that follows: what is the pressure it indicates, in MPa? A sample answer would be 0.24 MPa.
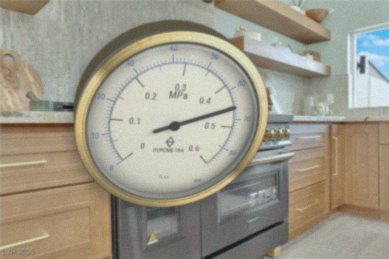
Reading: 0.45 MPa
